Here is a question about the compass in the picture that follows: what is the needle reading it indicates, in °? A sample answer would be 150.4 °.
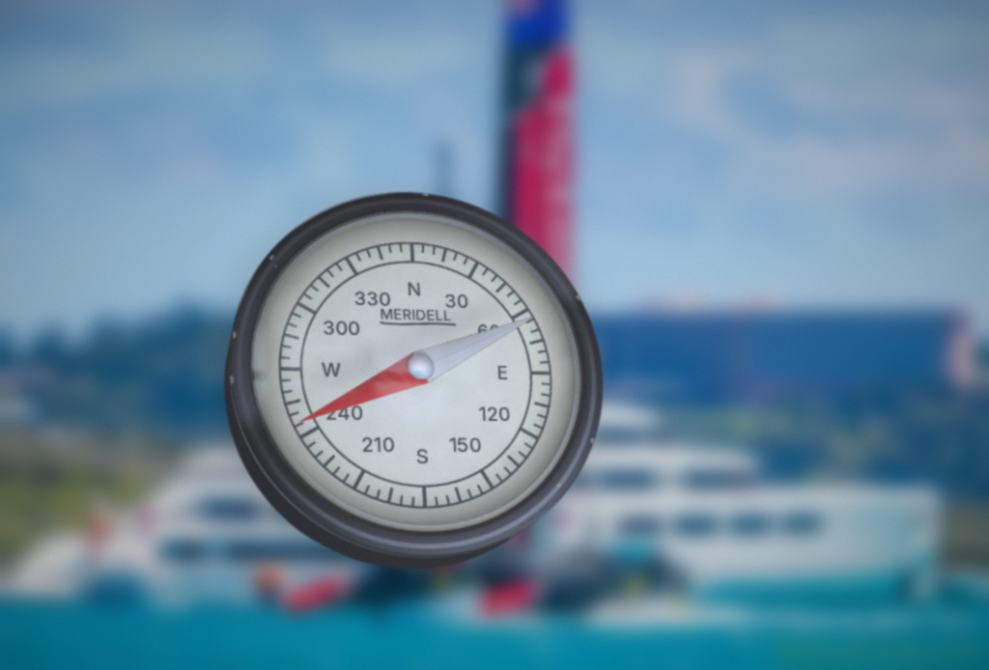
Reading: 245 °
